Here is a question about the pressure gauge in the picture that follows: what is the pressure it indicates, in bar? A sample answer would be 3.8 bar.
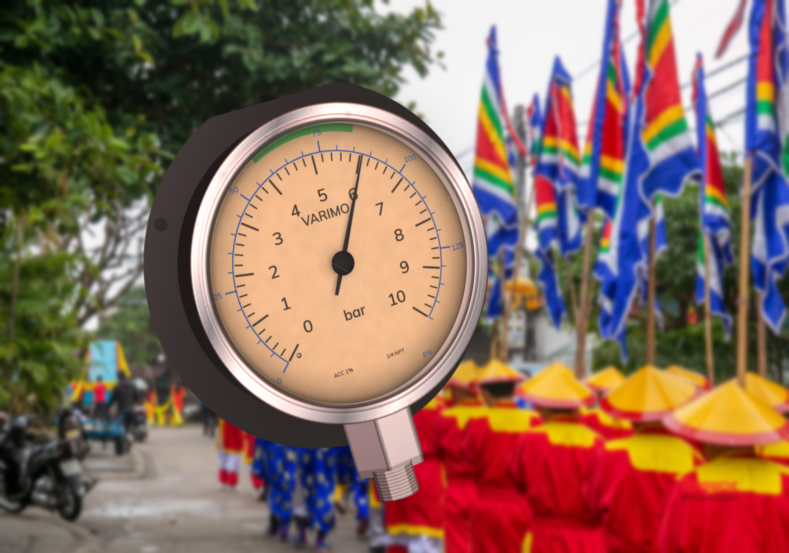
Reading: 6 bar
